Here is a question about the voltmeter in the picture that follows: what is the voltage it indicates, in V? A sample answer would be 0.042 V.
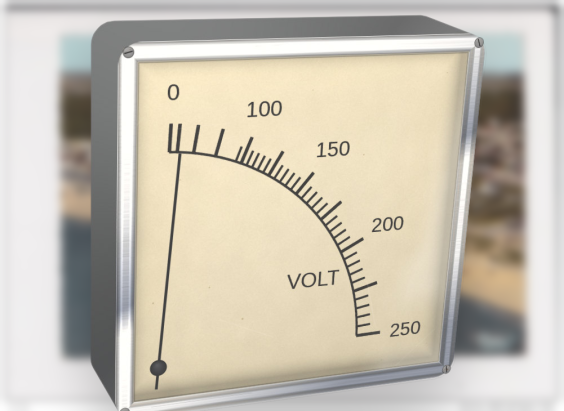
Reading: 25 V
